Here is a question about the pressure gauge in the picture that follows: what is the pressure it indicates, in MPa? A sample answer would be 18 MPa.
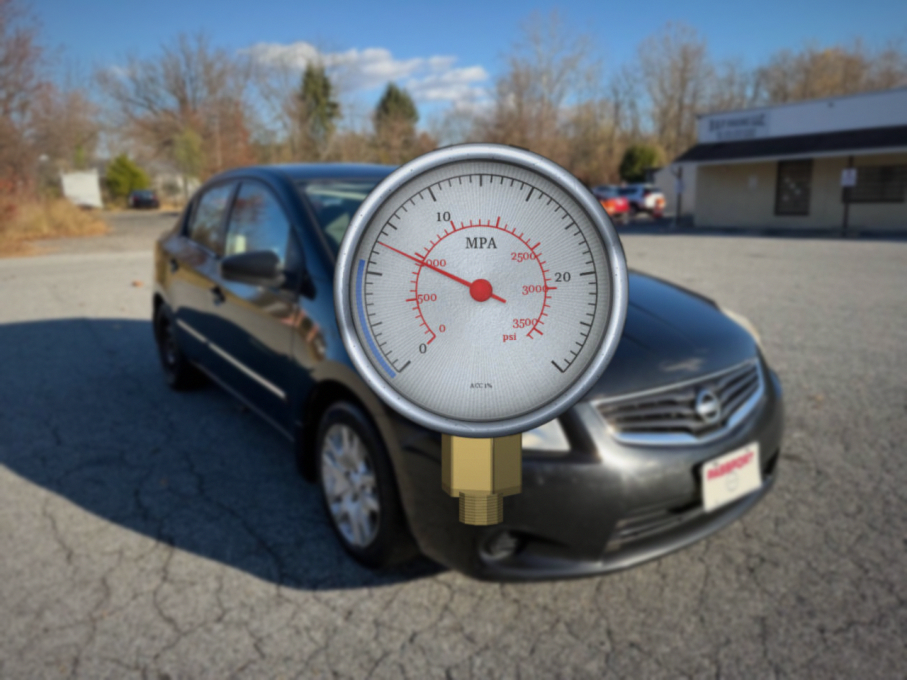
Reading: 6.5 MPa
